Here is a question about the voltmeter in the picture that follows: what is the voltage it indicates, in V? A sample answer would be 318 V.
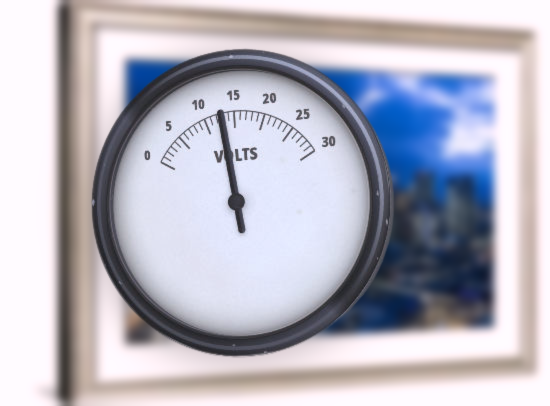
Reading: 13 V
